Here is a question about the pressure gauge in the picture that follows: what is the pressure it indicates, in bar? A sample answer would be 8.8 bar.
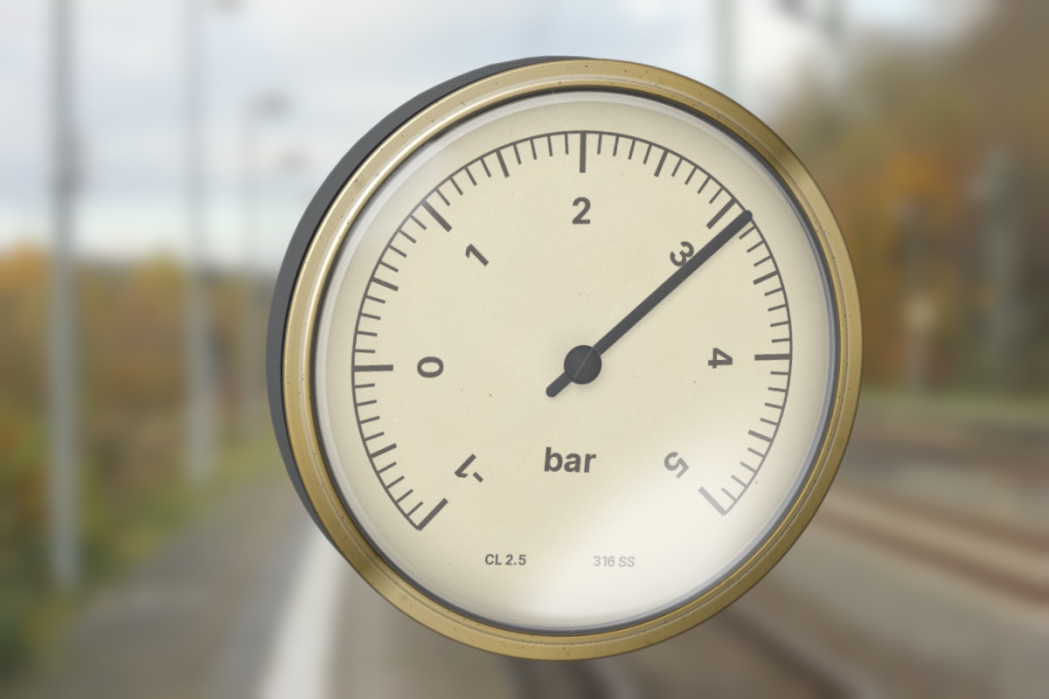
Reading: 3.1 bar
